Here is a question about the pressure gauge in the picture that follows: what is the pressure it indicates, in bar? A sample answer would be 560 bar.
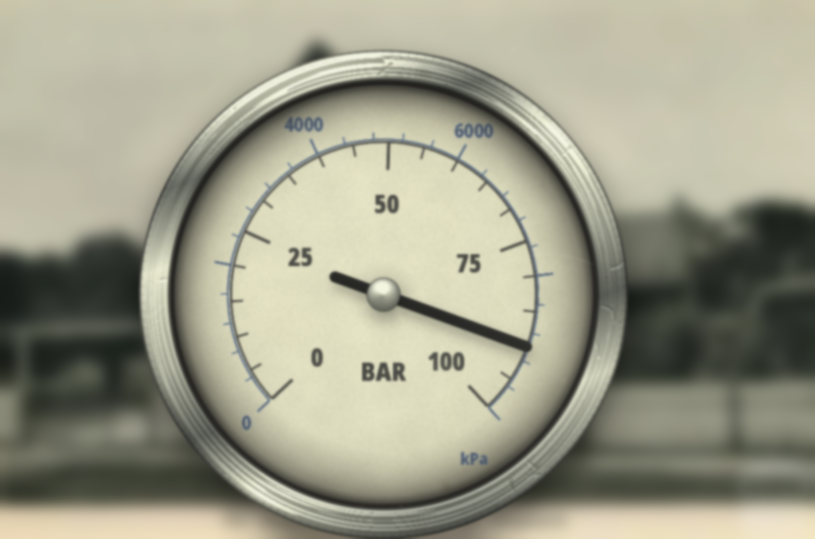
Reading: 90 bar
